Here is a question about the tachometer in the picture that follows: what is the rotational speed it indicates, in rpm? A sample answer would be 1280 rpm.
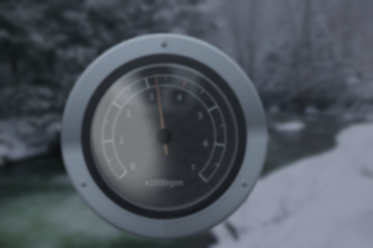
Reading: 3250 rpm
